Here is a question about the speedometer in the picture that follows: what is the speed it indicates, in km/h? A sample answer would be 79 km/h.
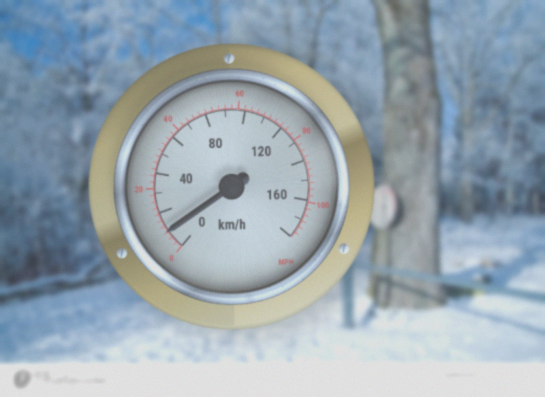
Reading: 10 km/h
